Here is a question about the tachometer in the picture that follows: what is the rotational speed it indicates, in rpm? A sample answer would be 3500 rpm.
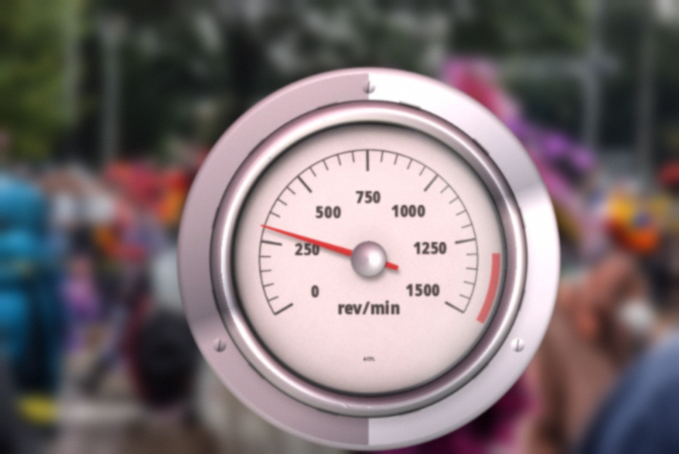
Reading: 300 rpm
